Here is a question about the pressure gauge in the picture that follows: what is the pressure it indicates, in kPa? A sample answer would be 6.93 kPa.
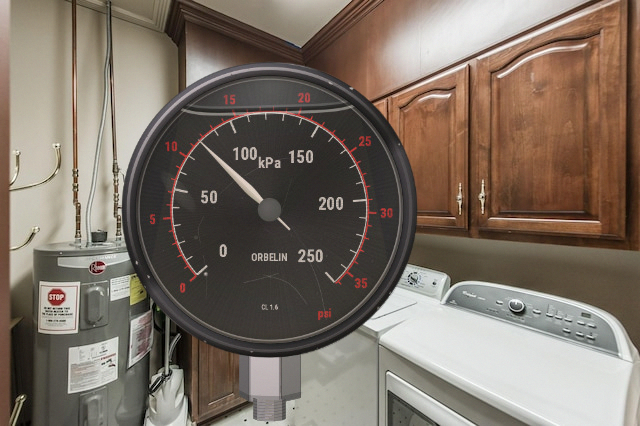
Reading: 80 kPa
